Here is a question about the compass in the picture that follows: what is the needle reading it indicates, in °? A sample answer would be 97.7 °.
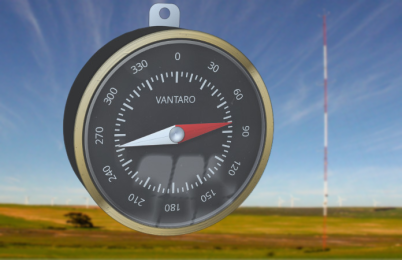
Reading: 80 °
